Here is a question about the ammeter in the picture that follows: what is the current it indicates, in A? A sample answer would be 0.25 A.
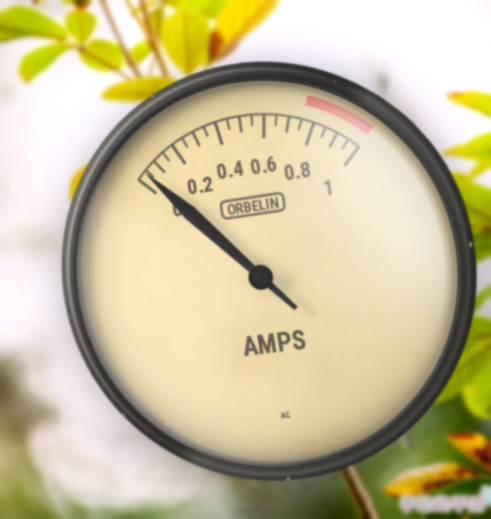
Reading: 0.05 A
